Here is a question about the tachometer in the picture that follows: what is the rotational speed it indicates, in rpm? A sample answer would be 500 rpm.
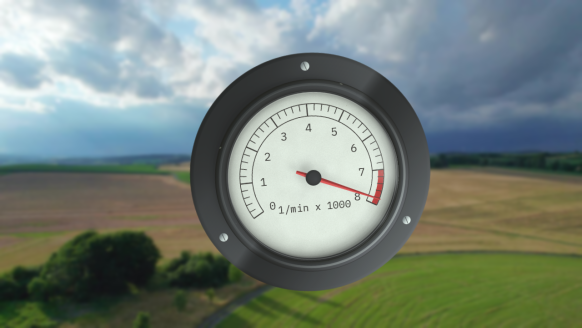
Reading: 7800 rpm
